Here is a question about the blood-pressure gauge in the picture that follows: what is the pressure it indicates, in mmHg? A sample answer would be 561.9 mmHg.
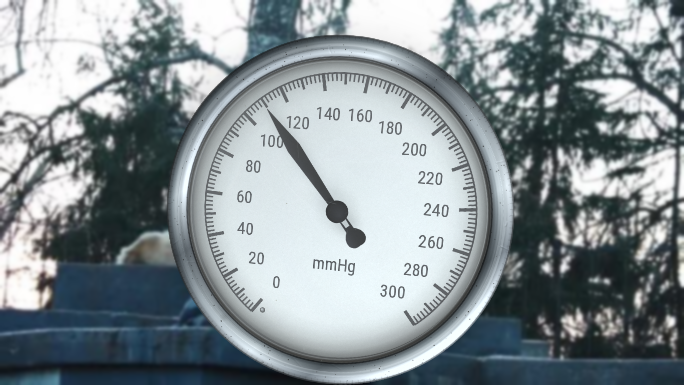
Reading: 110 mmHg
